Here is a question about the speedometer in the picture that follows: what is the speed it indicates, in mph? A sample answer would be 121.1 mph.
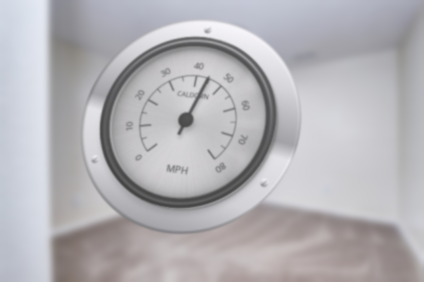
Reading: 45 mph
